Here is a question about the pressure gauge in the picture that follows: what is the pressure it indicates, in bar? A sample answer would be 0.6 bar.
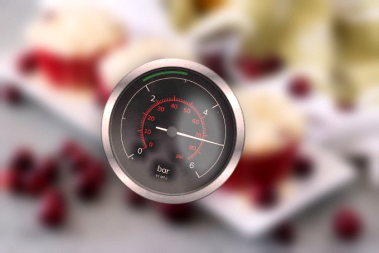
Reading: 5 bar
